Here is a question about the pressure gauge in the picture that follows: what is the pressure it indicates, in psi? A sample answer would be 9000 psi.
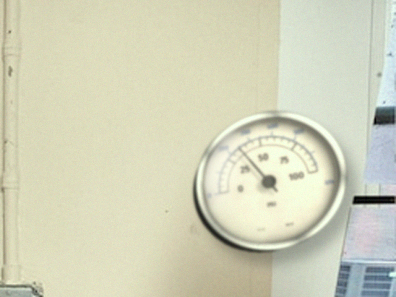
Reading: 35 psi
